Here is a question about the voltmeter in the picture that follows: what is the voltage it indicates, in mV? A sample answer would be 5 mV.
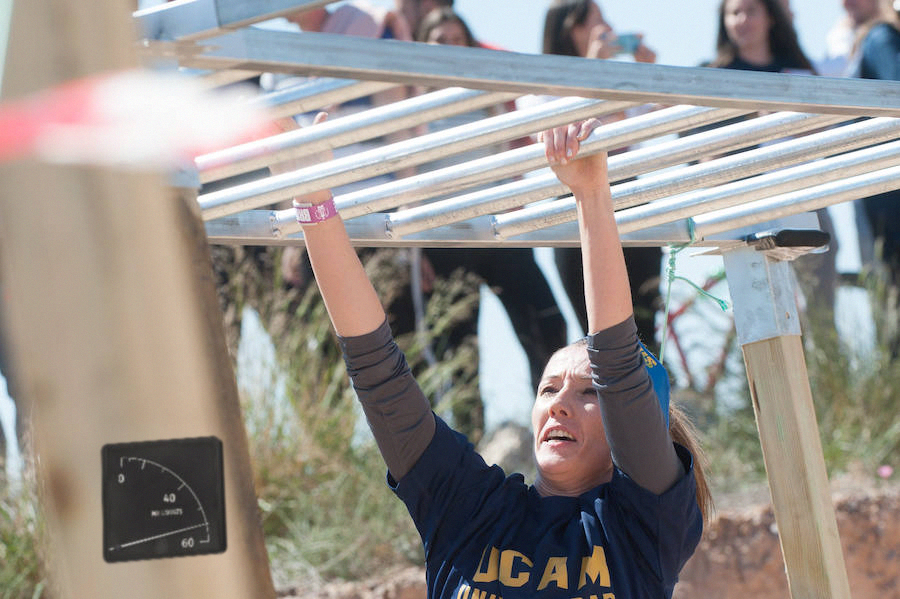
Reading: 55 mV
